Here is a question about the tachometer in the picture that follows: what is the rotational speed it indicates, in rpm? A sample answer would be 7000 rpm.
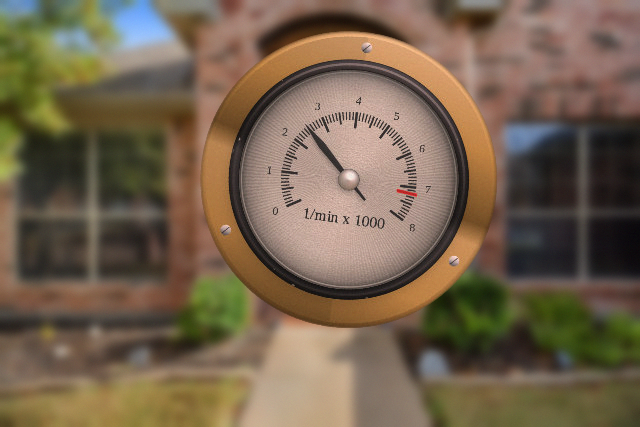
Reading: 2500 rpm
